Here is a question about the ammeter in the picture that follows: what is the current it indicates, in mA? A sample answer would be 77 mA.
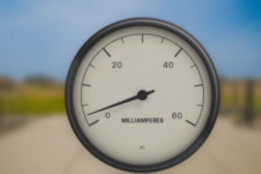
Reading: 2.5 mA
